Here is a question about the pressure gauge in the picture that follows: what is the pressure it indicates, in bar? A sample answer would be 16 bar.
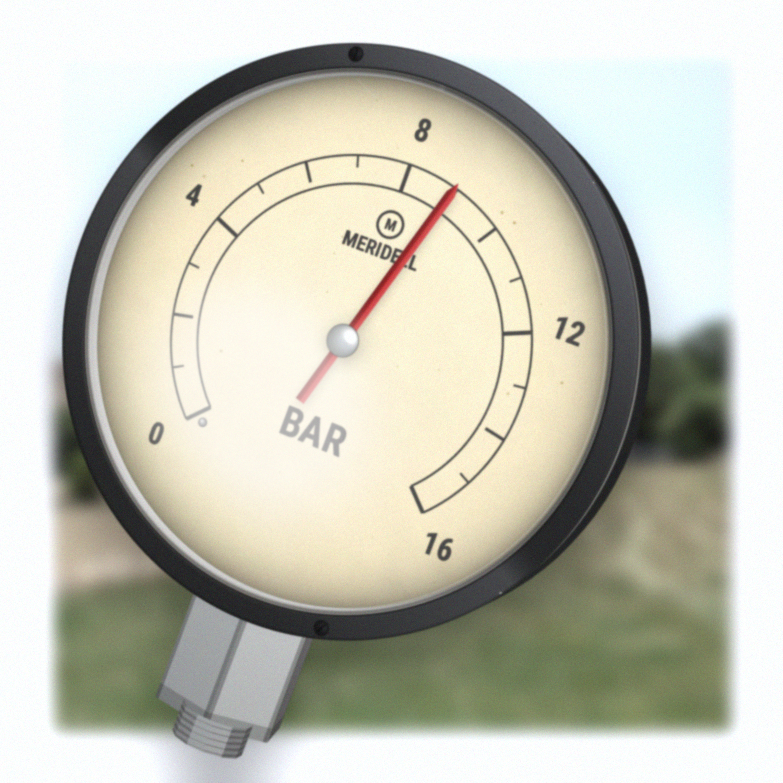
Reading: 9 bar
